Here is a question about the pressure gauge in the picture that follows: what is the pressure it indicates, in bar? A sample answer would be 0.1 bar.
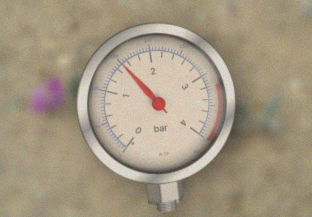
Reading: 1.5 bar
